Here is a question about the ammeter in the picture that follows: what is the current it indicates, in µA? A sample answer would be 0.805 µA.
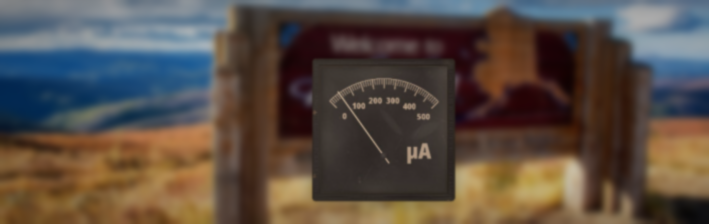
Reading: 50 µA
